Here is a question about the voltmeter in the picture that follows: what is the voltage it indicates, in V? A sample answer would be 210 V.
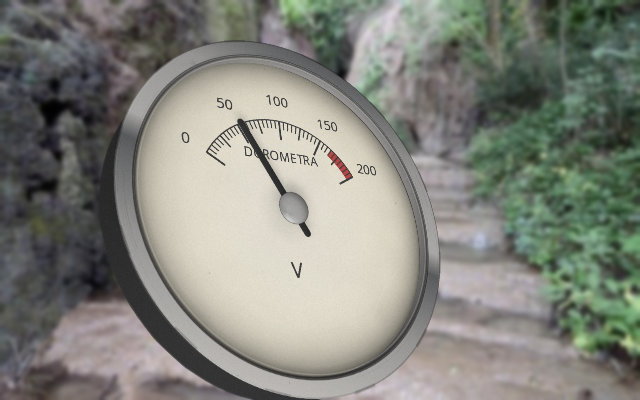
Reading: 50 V
